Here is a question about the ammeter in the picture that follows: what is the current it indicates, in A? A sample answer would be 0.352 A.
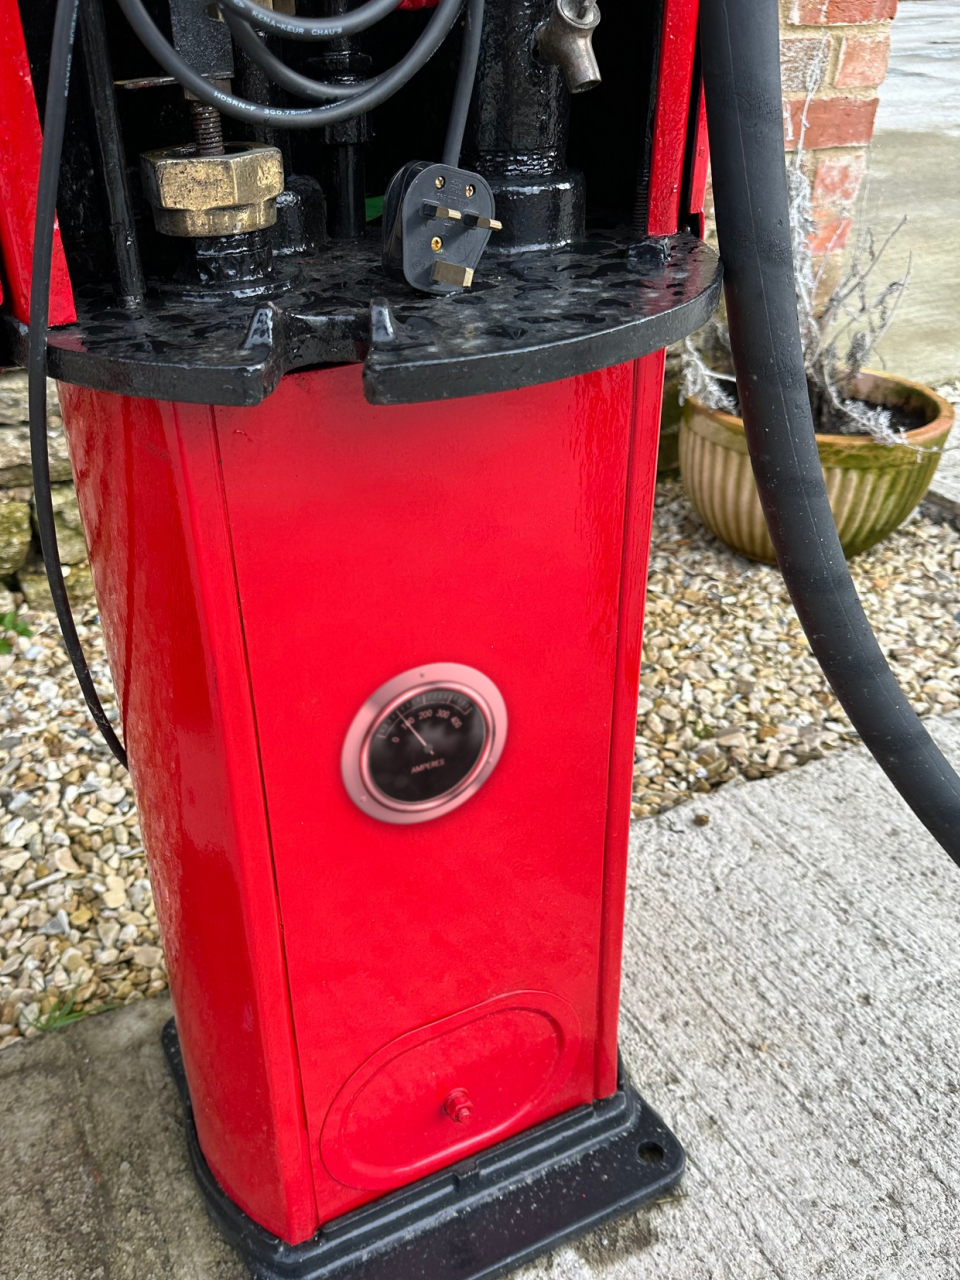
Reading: 100 A
